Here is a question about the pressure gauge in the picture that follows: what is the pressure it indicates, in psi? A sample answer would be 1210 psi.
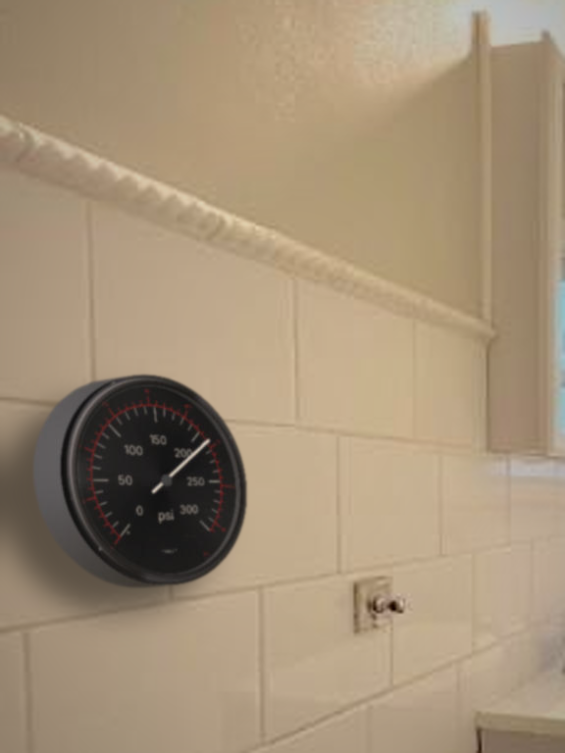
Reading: 210 psi
